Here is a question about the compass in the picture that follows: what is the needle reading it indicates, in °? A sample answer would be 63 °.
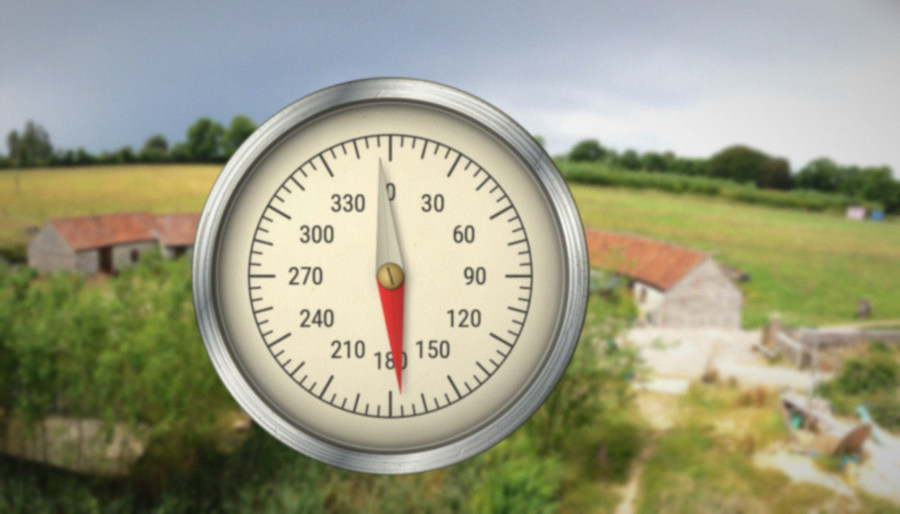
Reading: 175 °
